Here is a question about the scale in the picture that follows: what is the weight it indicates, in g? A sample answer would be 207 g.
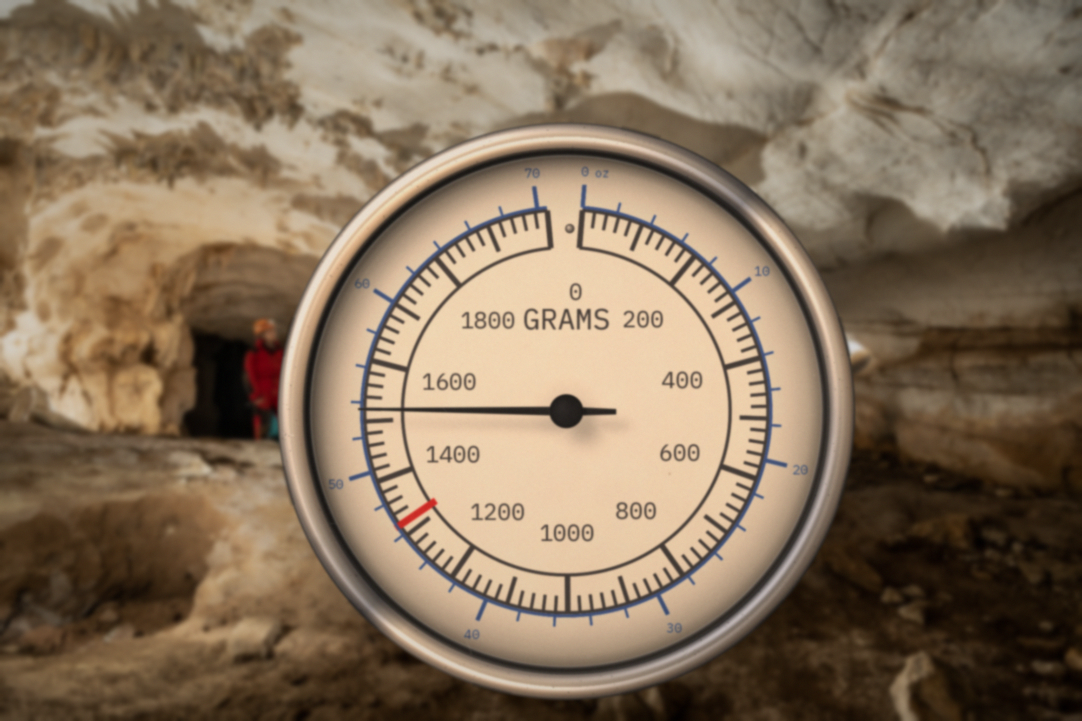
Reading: 1520 g
